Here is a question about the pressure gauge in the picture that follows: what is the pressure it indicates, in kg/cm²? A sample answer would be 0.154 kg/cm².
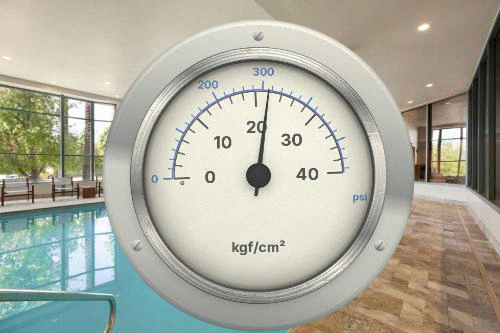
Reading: 22 kg/cm²
